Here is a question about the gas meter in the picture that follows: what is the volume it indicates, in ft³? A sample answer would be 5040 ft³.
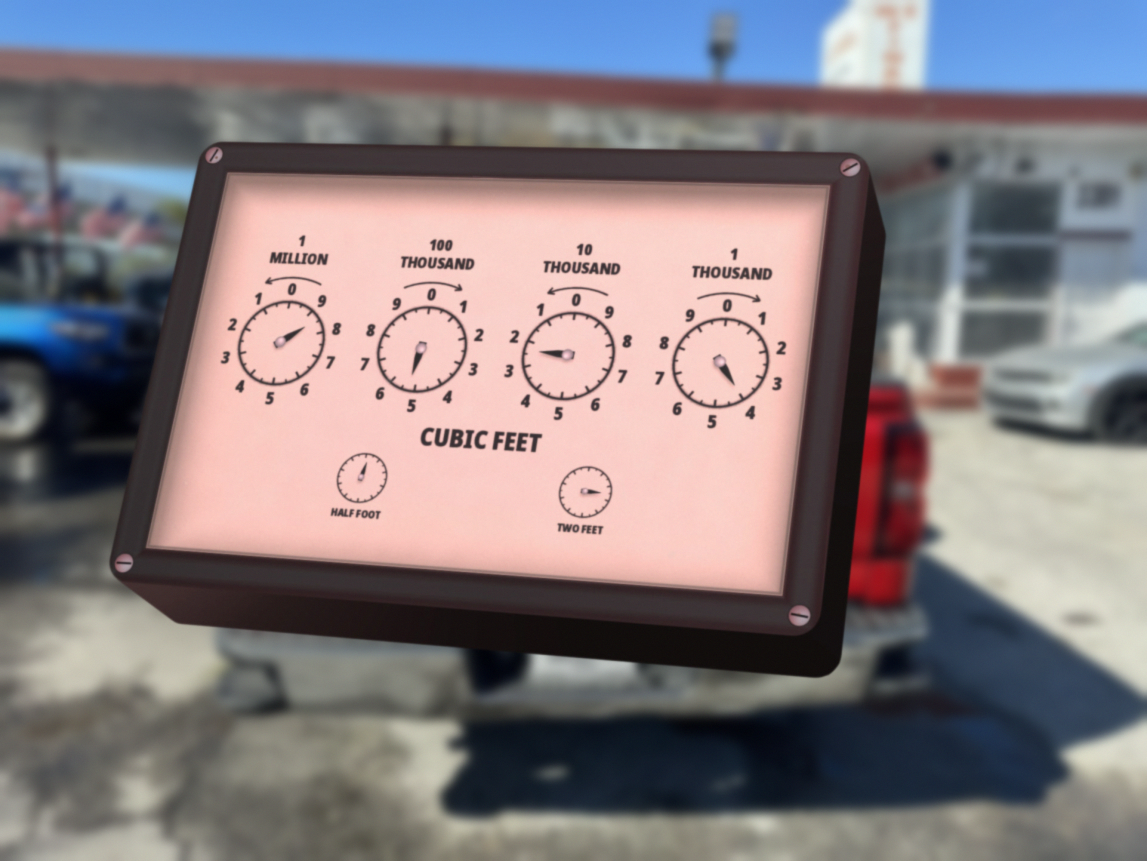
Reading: 852400 ft³
